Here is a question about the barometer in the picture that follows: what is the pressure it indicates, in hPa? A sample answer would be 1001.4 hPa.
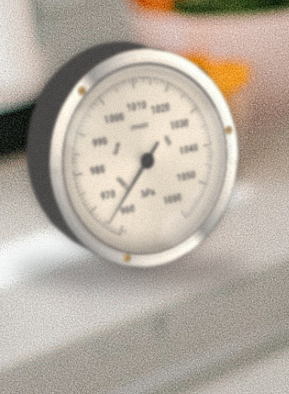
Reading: 965 hPa
